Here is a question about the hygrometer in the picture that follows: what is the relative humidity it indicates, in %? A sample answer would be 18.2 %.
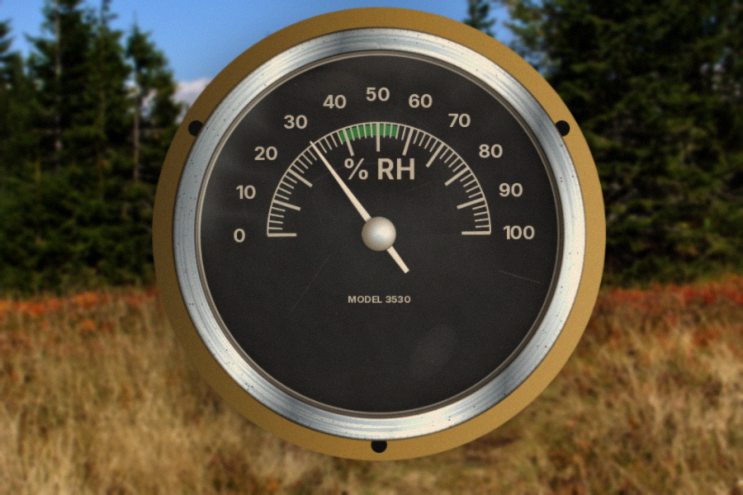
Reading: 30 %
